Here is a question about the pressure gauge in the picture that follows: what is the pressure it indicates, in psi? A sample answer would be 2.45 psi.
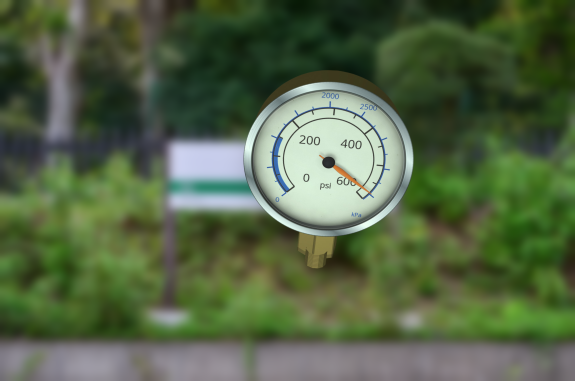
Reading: 575 psi
